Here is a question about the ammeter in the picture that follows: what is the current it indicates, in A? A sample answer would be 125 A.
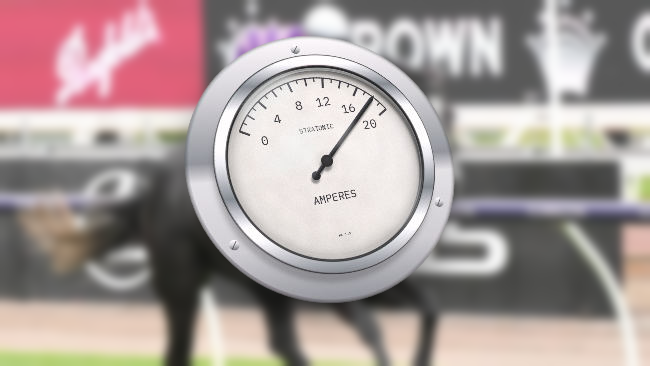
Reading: 18 A
